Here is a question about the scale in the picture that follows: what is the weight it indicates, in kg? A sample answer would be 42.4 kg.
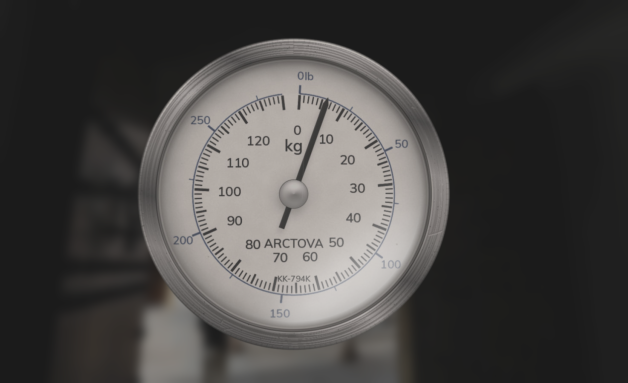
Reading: 6 kg
